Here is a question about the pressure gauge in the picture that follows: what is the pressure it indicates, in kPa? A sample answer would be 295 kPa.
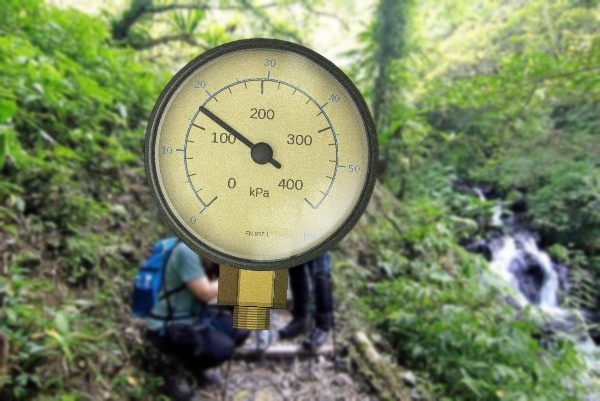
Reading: 120 kPa
